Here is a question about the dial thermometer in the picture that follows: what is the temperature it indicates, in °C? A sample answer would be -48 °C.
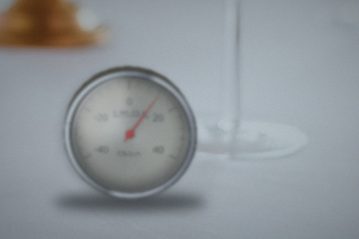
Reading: 12 °C
